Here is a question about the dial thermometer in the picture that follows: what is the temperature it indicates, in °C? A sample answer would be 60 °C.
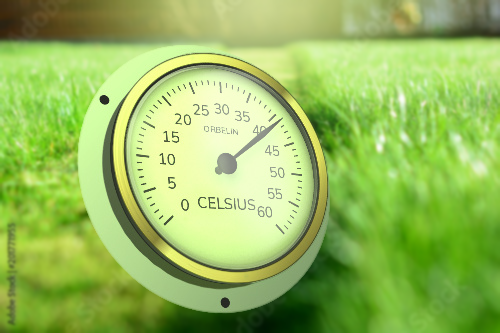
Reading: 41 °C
